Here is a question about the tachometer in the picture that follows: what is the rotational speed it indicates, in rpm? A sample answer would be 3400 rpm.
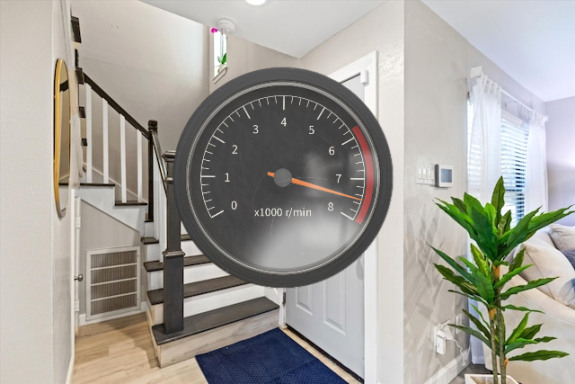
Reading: 7500 rpm
